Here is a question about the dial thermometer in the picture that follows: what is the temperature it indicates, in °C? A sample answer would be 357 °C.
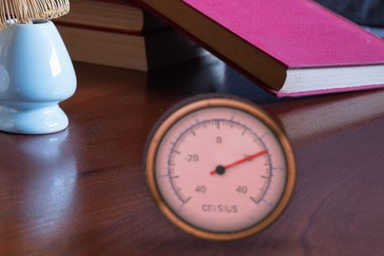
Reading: 20 °C
